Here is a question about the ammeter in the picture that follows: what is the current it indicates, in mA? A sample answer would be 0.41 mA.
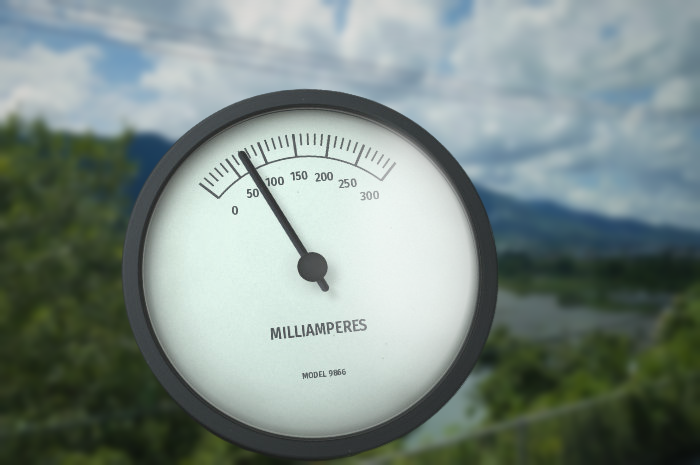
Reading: 70 mA
